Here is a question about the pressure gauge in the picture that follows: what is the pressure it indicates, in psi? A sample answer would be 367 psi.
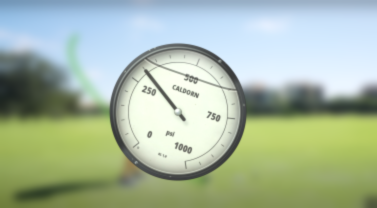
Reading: 300 psi
